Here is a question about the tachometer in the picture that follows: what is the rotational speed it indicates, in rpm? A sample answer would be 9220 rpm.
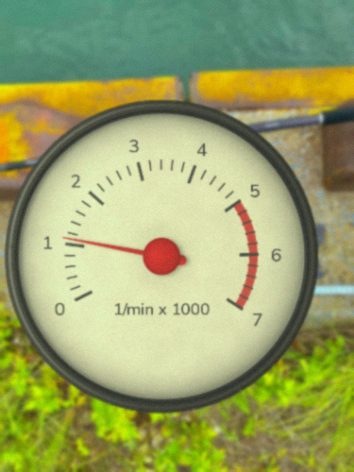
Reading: 1100 rpm
